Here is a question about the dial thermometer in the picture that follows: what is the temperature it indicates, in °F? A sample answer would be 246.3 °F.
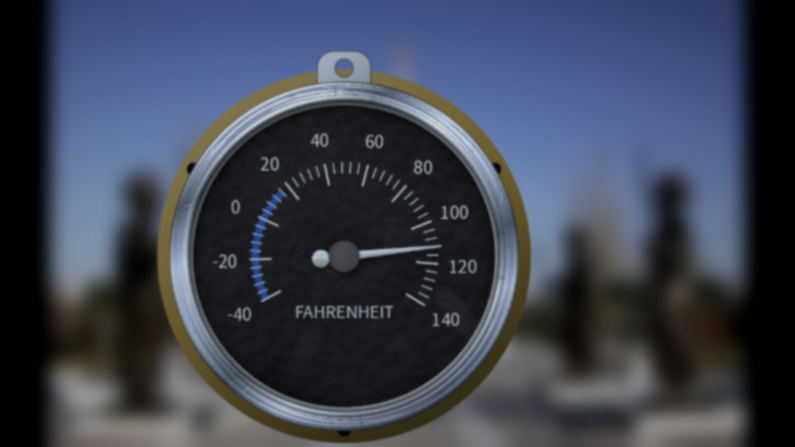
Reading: 112 °F
